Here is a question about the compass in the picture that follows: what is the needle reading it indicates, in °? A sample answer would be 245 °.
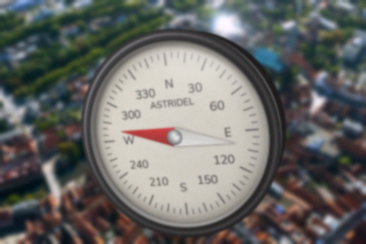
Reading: 280 °
